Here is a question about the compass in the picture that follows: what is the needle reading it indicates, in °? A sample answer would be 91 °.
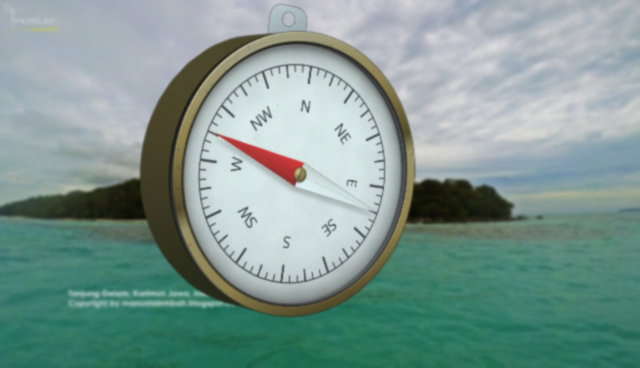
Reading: 285 °
